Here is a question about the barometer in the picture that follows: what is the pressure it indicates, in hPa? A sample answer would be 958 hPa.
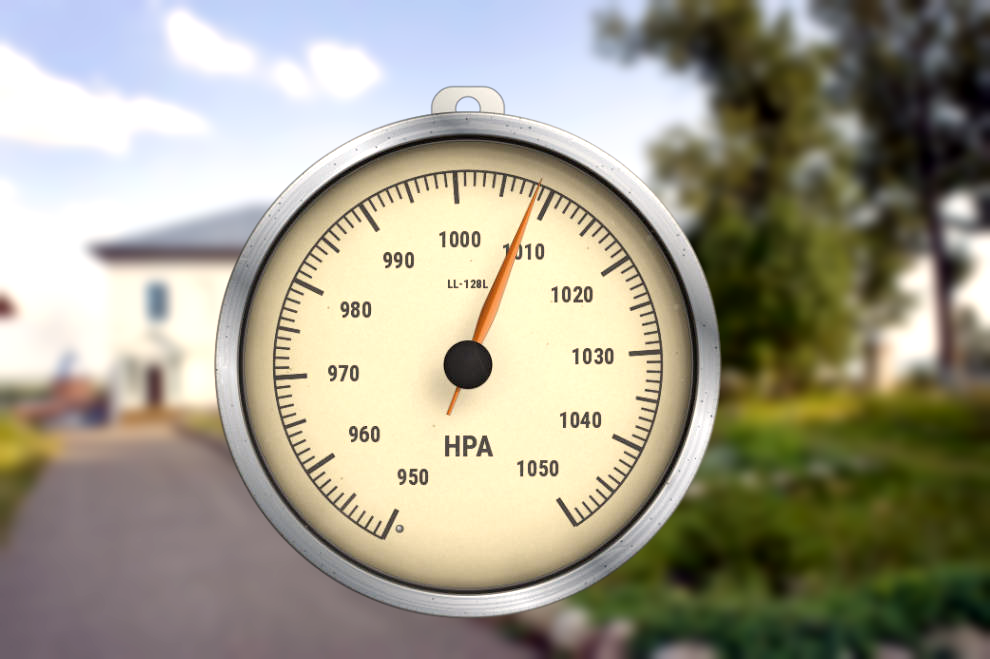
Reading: 1008.5 hPa
